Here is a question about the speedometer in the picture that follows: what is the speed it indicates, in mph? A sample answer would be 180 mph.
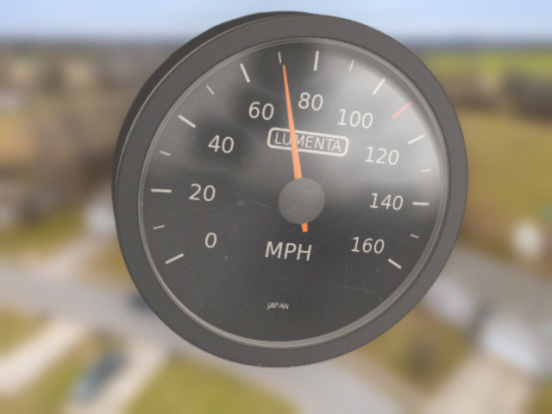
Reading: 70 mph
